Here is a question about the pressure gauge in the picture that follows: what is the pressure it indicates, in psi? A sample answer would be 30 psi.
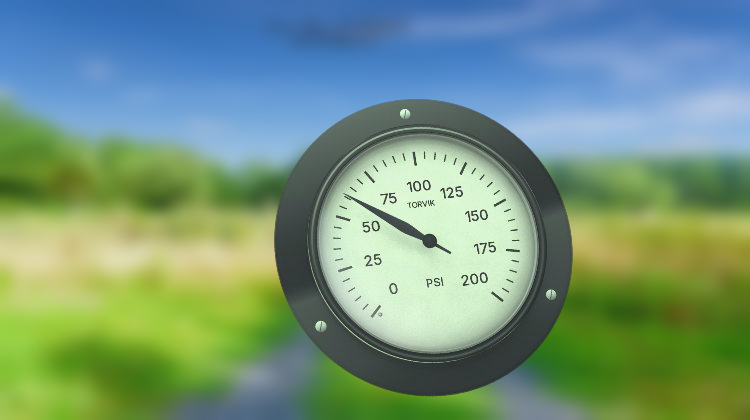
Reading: 60 psi
